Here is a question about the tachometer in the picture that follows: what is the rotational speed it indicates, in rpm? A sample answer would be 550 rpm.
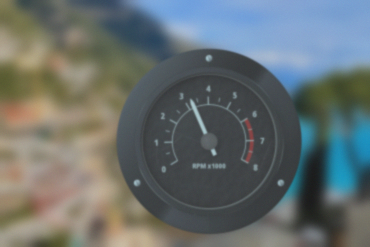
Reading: 3250 rpm
